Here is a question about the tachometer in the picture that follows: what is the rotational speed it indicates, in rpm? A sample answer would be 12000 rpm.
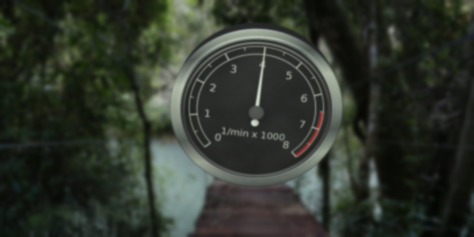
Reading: 4000 rpm
